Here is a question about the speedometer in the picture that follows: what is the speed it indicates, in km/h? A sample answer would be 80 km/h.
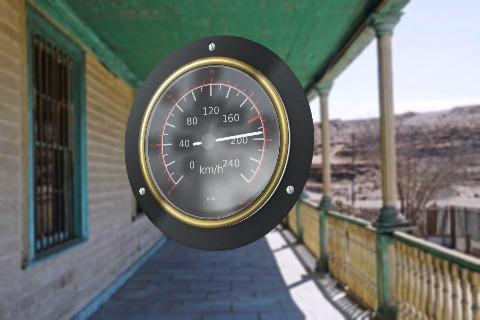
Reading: 195 km/h
